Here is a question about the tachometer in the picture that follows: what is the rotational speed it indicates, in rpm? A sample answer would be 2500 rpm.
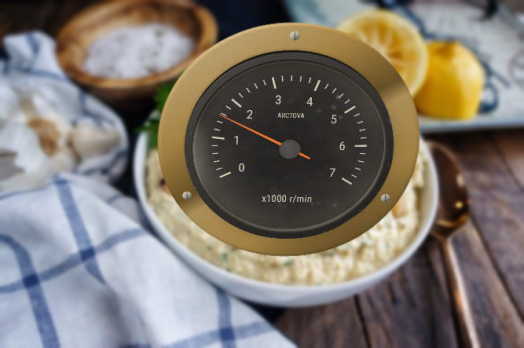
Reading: 1600 rpm
